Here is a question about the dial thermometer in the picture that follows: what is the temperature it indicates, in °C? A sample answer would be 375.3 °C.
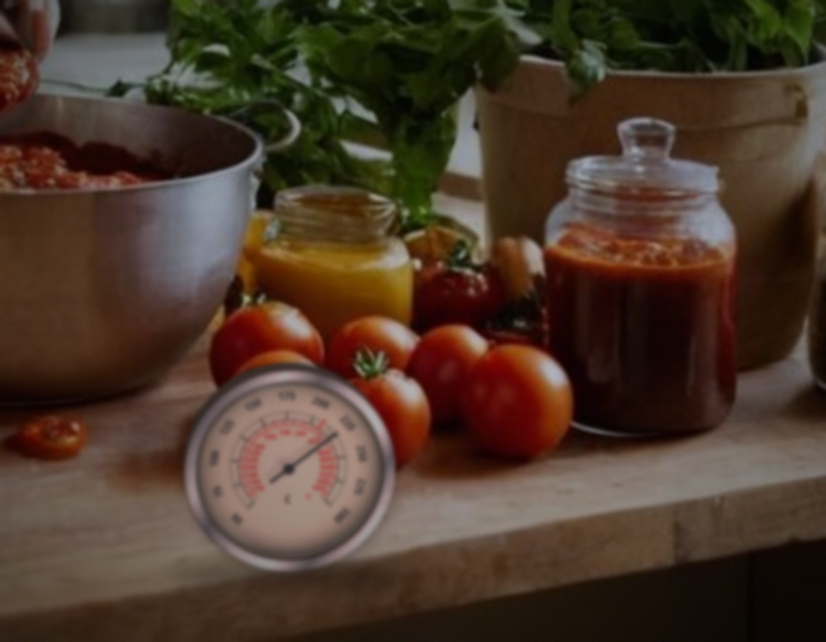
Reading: 225 °C
